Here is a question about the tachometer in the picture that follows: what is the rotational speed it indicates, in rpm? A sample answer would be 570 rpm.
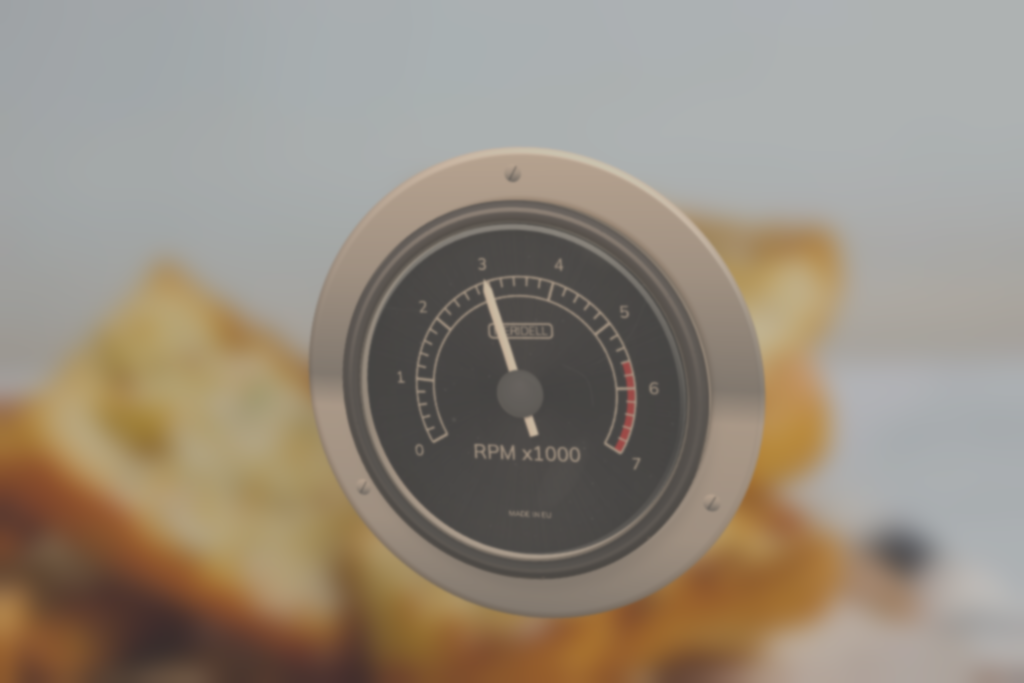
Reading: 3000 rpm
